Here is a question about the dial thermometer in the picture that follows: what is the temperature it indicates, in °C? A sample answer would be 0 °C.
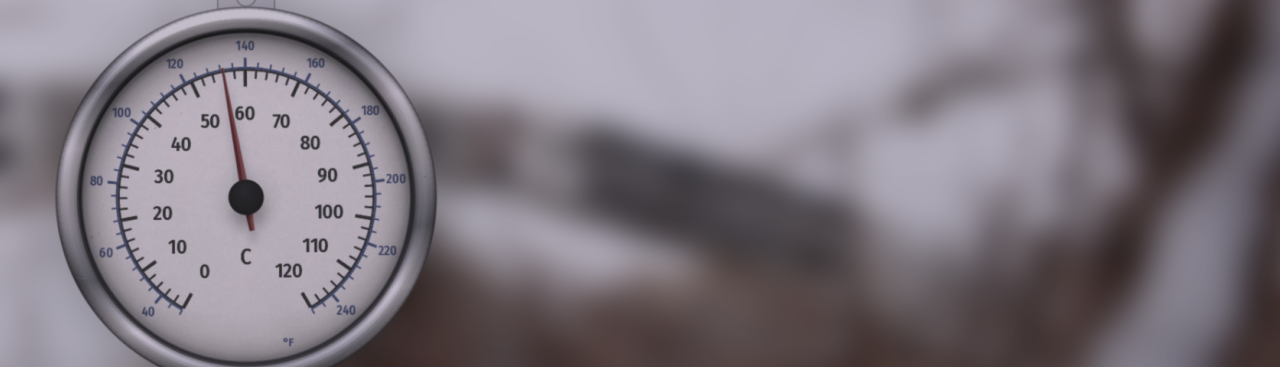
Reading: 56 °C
